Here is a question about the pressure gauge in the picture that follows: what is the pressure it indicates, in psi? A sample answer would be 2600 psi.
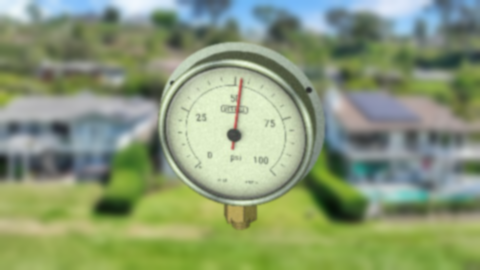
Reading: 52.5 psi
